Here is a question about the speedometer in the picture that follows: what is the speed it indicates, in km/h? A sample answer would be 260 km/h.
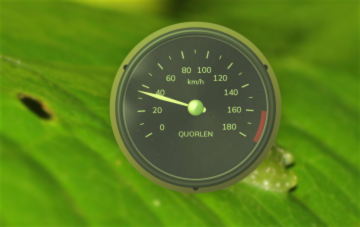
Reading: 35 km/h
